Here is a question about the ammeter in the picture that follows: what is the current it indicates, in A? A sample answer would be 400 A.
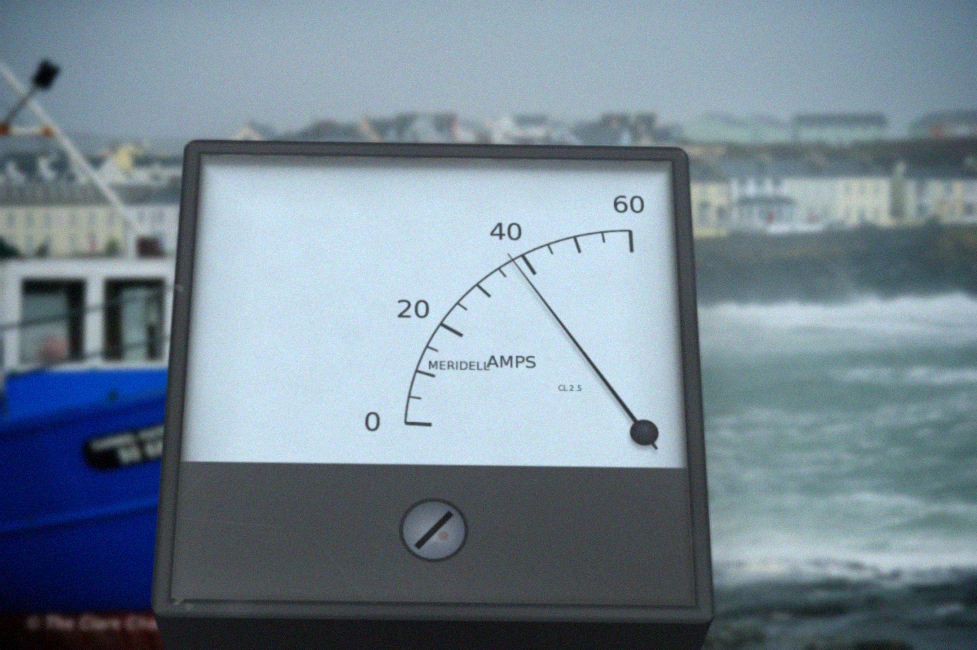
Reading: 37.5 A
